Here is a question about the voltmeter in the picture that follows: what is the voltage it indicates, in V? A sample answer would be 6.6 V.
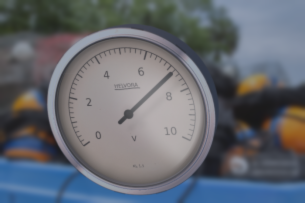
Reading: 7.2 V
